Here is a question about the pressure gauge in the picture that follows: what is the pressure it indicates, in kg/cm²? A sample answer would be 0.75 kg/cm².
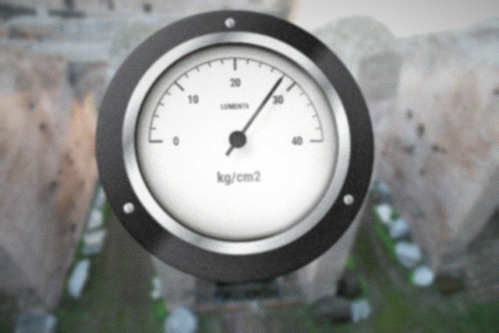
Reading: 28 kg/cm²
